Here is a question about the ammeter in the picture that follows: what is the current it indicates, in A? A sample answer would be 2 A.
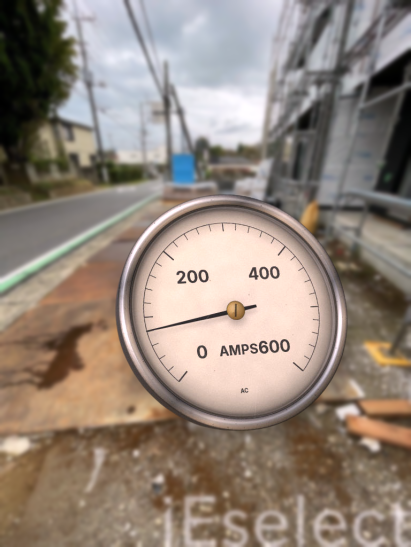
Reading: 80 A
